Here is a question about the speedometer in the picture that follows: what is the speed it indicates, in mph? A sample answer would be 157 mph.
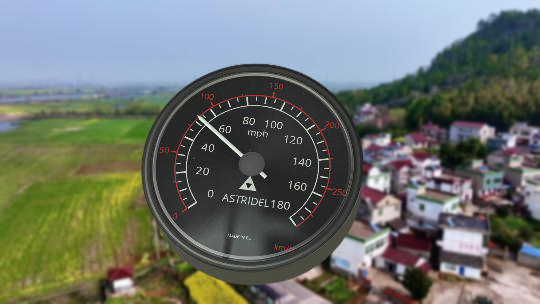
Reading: 52.5 mph
